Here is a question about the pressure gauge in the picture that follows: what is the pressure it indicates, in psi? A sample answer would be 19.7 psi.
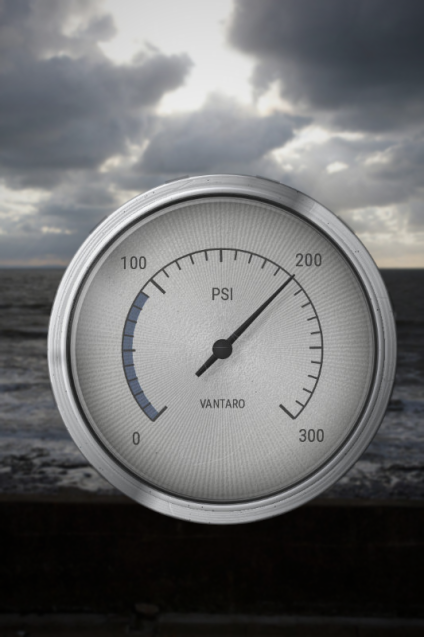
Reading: 200 psi
